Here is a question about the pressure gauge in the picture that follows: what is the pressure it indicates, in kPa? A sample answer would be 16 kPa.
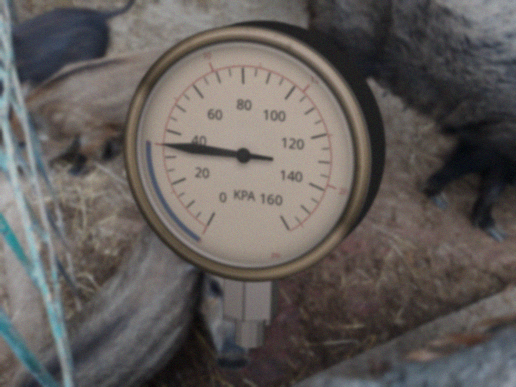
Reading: 35 kPa
